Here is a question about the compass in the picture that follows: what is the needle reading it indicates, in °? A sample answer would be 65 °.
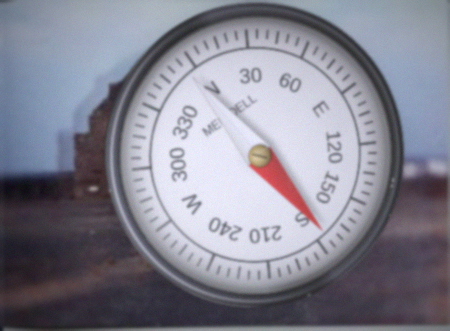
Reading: 175 °
